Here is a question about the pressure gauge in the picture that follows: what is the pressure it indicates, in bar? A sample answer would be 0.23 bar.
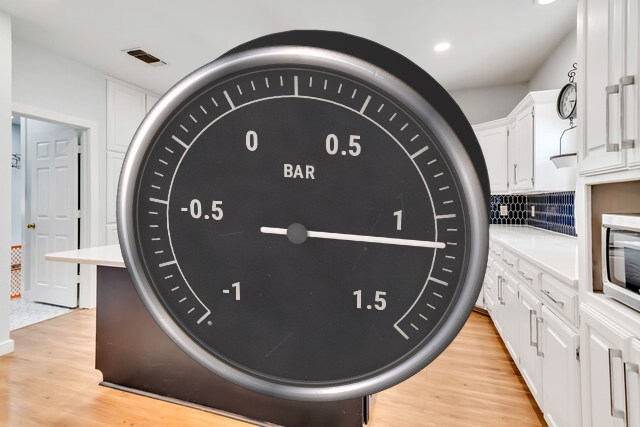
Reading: 1.1 bar
